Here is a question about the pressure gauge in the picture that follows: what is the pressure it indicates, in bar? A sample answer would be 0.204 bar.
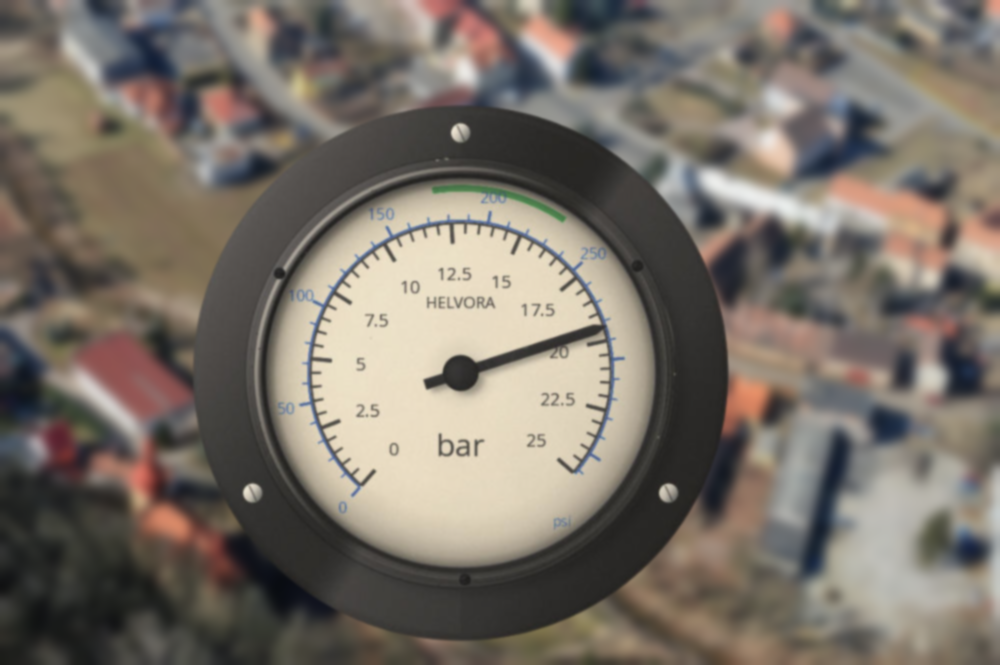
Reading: 19.5 bar
